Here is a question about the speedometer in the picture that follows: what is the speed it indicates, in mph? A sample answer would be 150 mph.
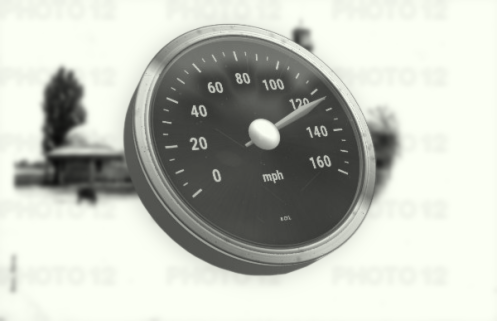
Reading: 125 mph
